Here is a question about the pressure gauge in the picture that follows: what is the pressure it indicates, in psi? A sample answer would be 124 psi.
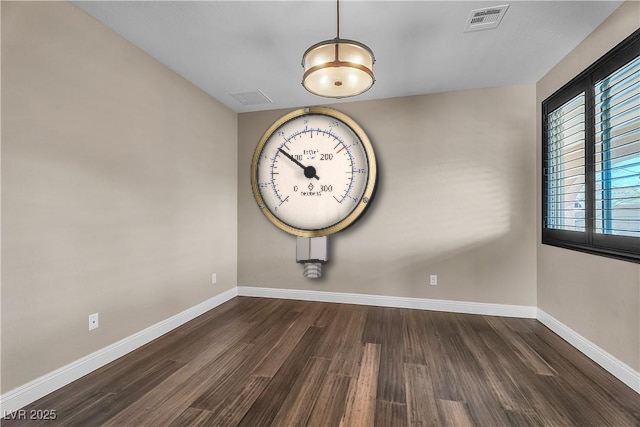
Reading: 90 psi
